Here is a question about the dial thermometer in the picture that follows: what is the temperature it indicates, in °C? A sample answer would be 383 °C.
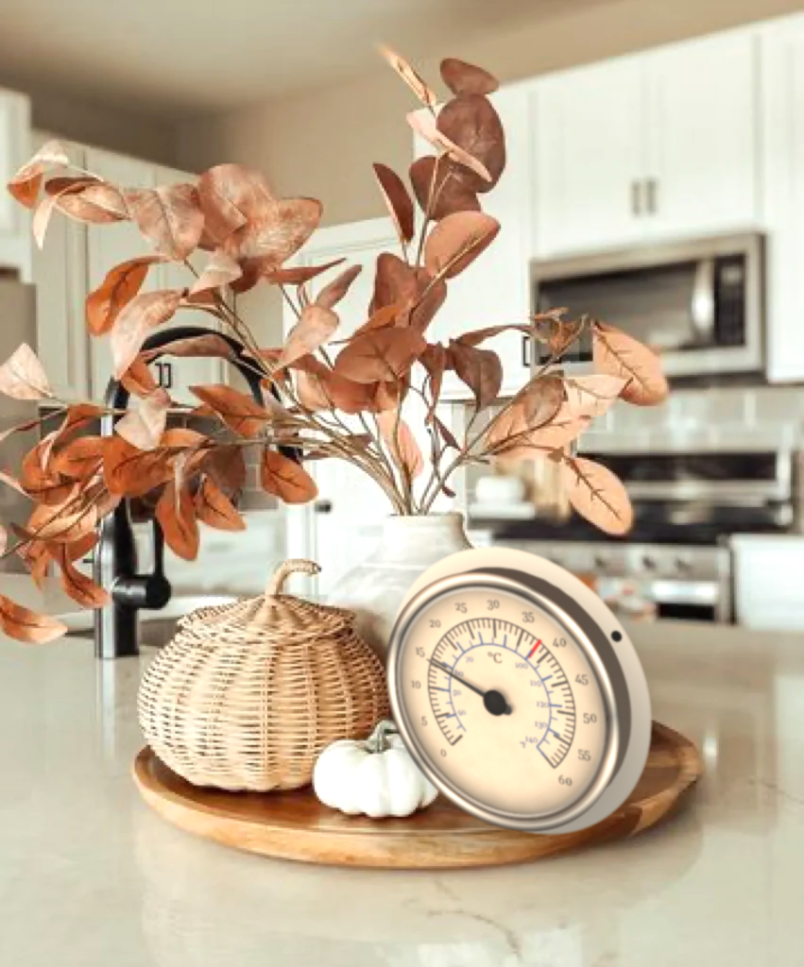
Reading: 15 °C
